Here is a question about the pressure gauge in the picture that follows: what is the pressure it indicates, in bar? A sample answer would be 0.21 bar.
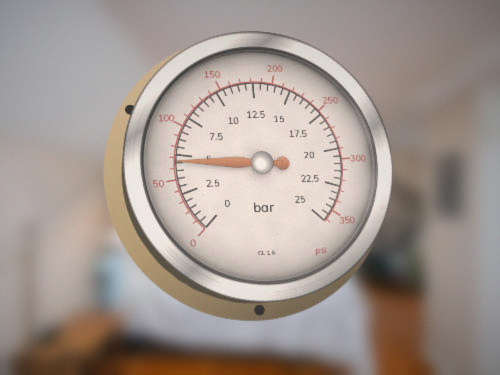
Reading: 4.5 bar
